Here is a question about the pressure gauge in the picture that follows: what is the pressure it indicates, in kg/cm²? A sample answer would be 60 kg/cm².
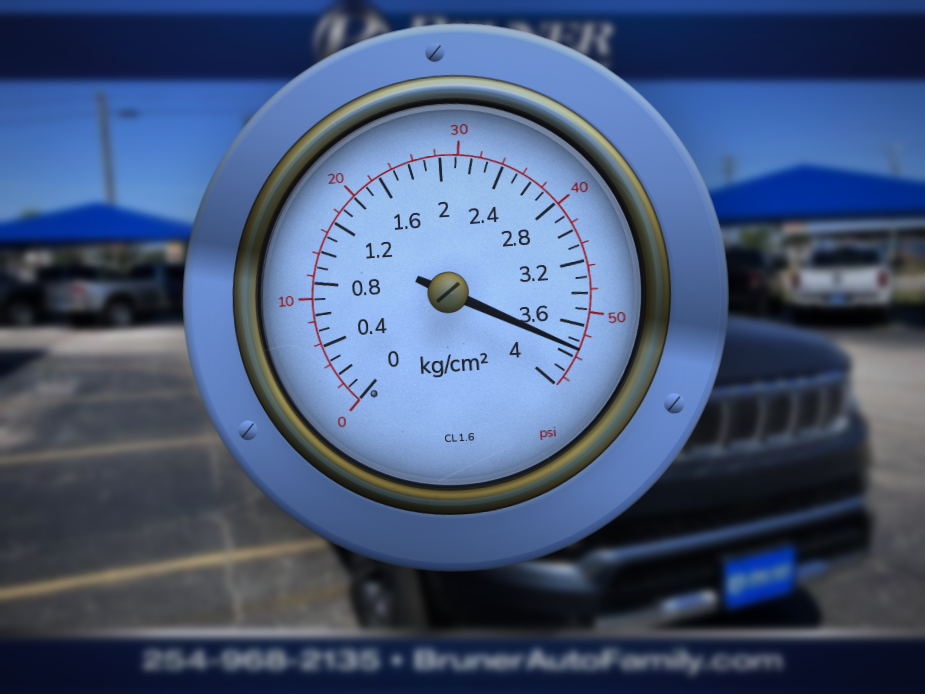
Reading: 3.75 kg/cm²
